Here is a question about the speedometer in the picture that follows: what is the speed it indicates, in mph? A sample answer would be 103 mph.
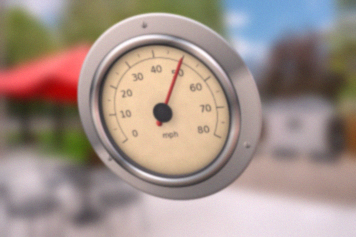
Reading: 50 mph
